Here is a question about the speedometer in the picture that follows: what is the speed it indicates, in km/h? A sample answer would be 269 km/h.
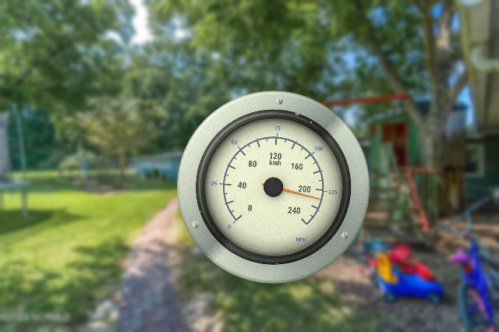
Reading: 210 km/h
